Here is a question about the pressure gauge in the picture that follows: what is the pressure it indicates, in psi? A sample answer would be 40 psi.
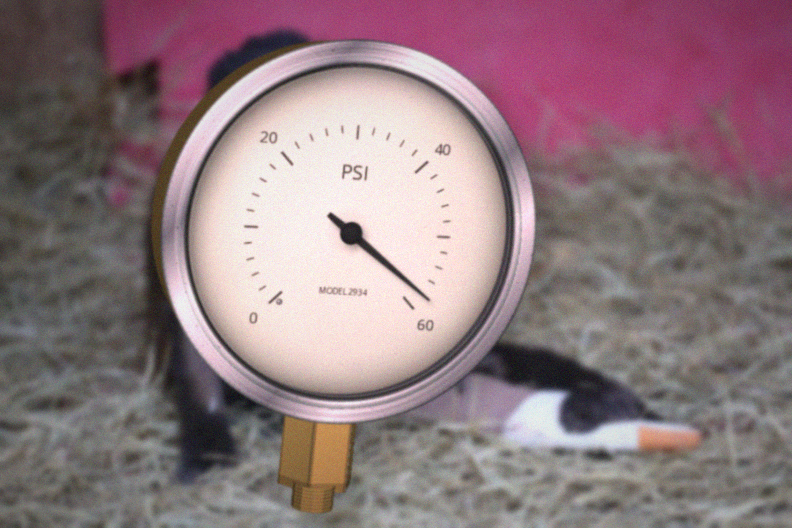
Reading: 58 psi
